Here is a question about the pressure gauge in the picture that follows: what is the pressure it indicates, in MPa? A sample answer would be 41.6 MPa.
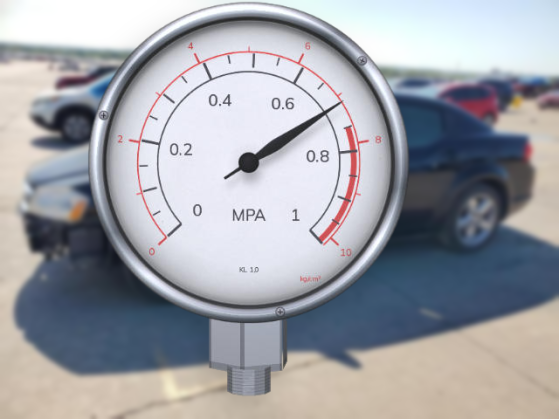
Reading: 0.7 MPa
